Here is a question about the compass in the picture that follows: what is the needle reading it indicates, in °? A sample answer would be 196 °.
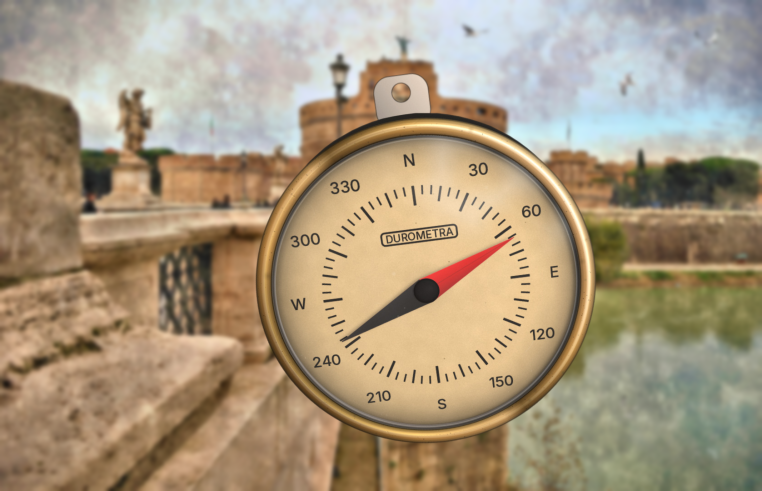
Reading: 65 °
